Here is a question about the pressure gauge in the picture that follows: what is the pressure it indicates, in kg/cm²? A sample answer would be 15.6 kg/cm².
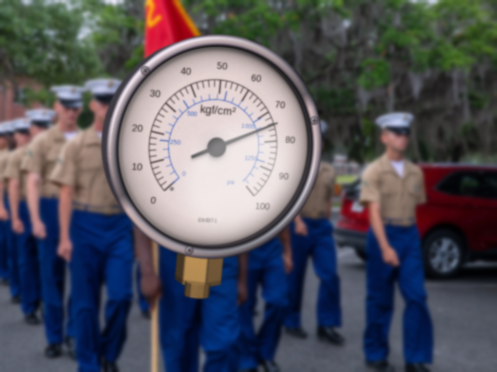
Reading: 74 kg/cm²
